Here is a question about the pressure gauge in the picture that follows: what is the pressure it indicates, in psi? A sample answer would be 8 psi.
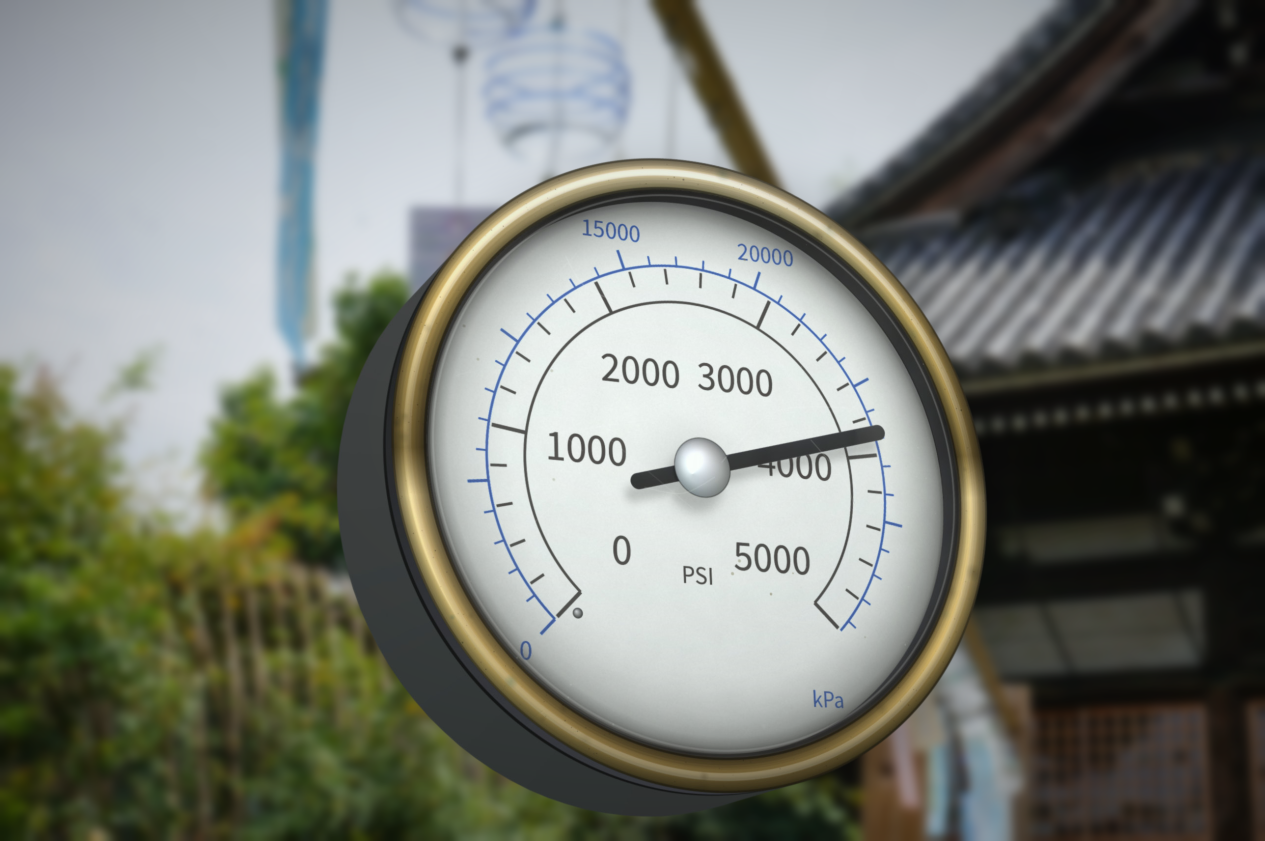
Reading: 3900 psi
